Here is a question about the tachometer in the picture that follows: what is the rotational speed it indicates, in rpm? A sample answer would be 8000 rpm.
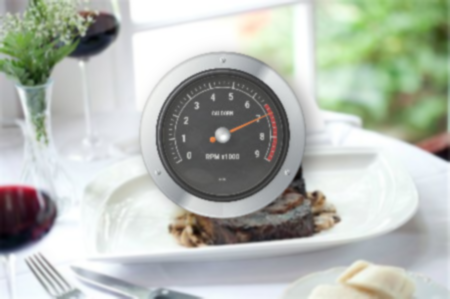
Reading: 7000 rpm
